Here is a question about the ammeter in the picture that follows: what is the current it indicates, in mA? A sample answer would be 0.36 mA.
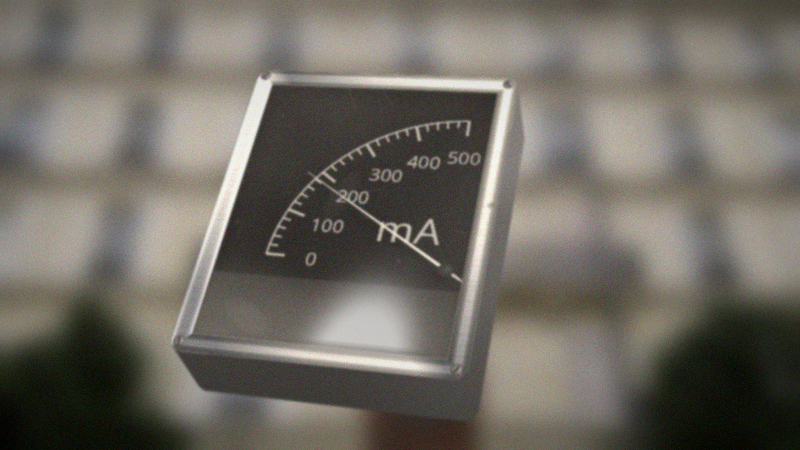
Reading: 180 mA
